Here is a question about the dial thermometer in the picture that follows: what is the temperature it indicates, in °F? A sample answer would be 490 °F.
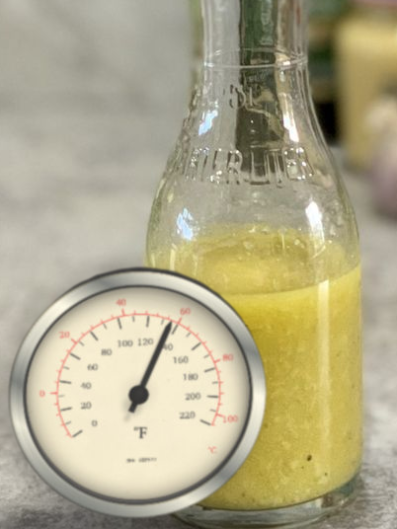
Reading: 135 °F
